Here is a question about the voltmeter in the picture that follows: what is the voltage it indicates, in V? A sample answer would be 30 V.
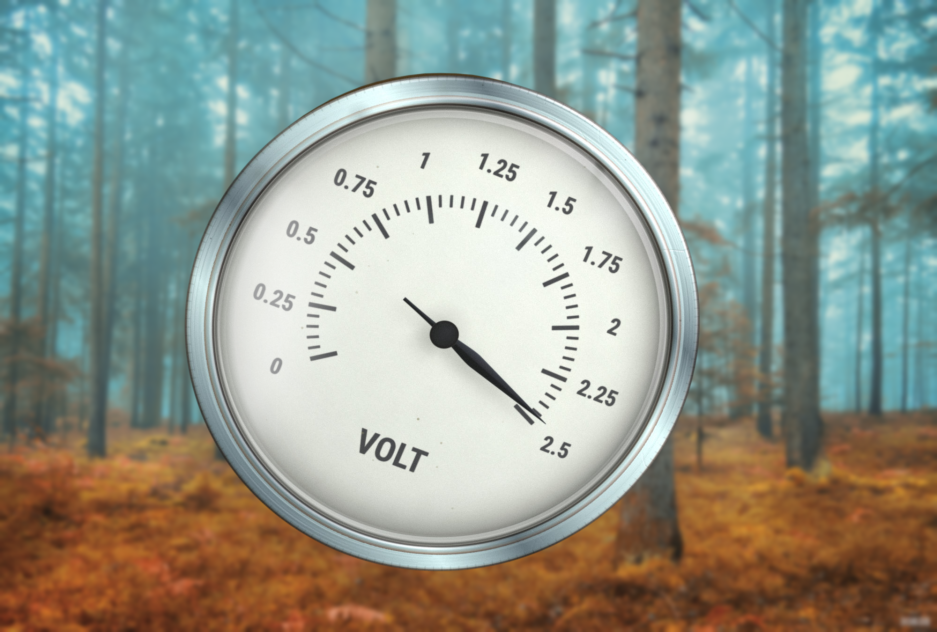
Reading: 2.45 V
